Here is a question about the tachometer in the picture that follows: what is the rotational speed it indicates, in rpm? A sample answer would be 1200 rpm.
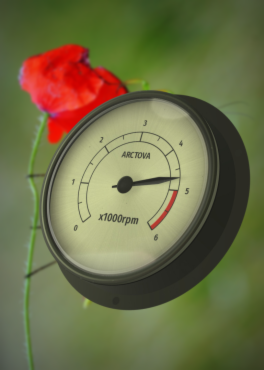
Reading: 4750 rpm
